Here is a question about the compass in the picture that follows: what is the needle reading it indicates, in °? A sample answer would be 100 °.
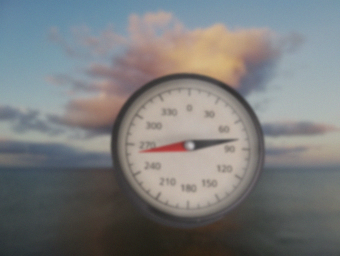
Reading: 260 °
